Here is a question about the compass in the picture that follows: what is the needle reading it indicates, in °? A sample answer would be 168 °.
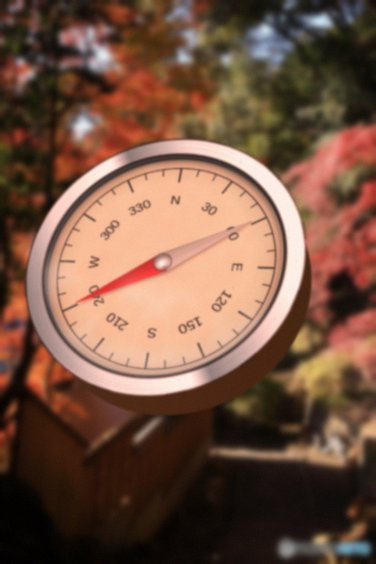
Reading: 240 °
